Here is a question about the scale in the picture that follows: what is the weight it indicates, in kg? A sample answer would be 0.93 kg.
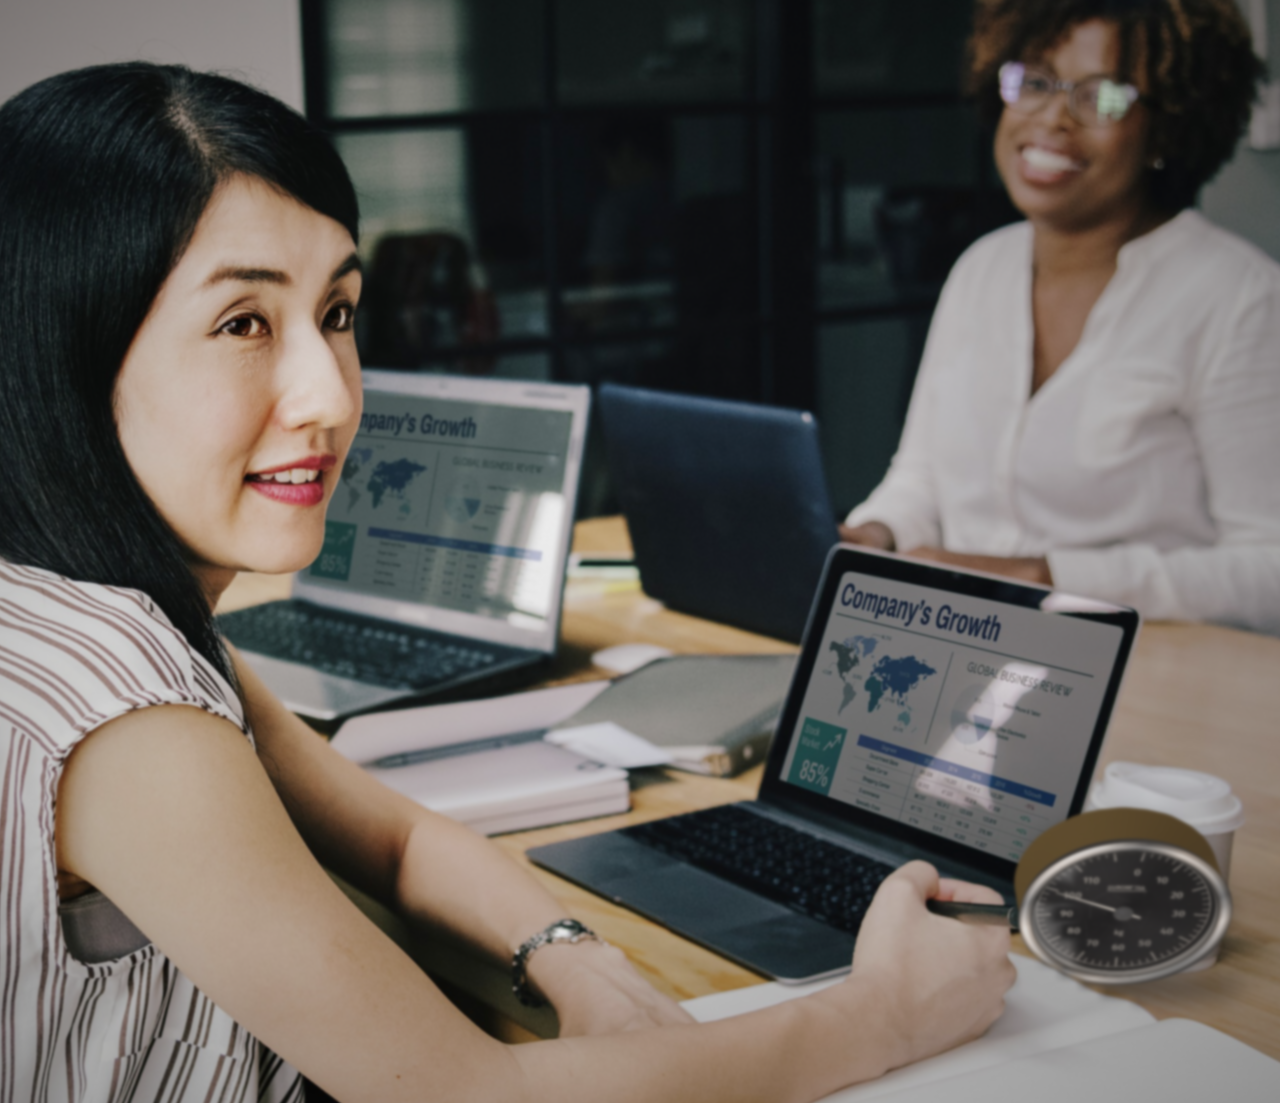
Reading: 100 kg
